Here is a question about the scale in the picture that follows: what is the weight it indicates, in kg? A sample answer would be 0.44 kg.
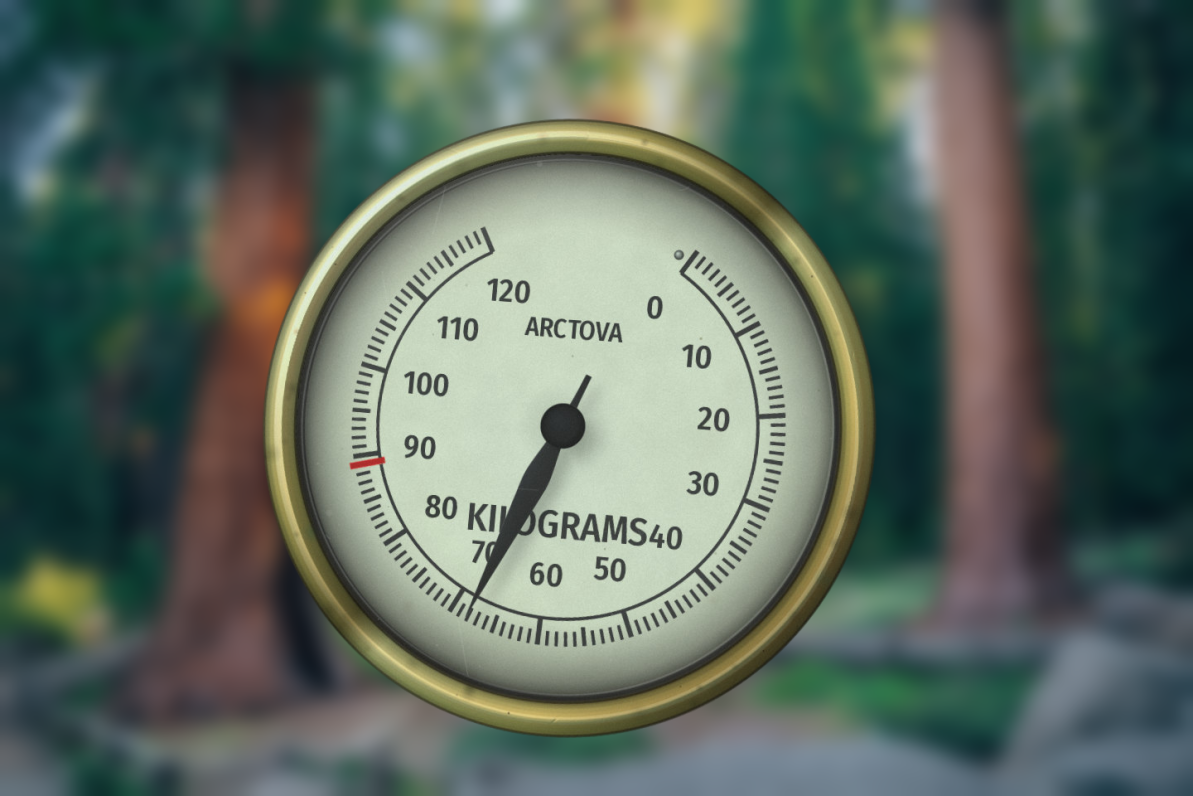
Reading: 68 kg
